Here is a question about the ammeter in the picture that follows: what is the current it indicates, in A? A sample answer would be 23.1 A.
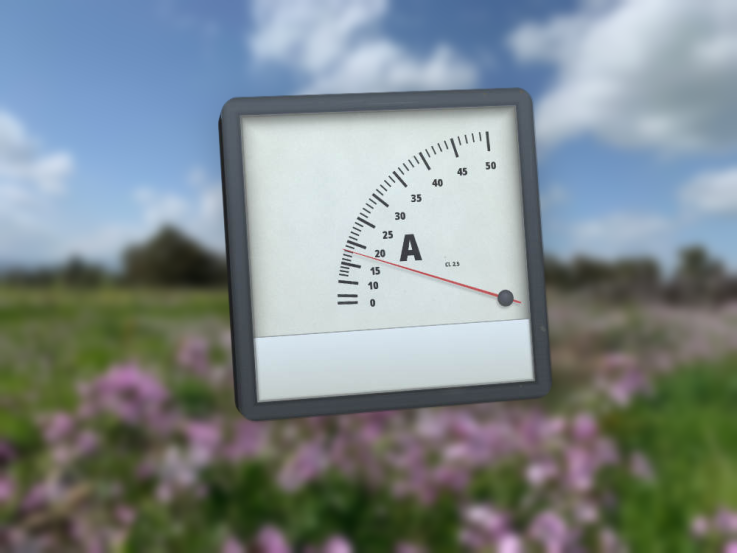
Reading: 18 A
